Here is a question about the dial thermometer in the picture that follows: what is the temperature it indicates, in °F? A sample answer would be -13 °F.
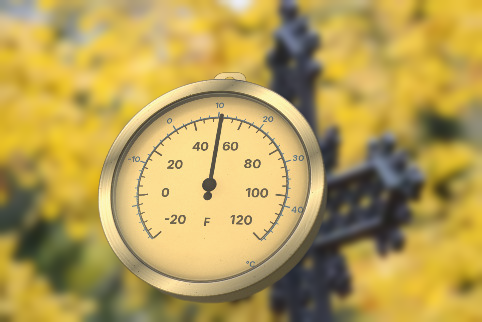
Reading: 52 °F
